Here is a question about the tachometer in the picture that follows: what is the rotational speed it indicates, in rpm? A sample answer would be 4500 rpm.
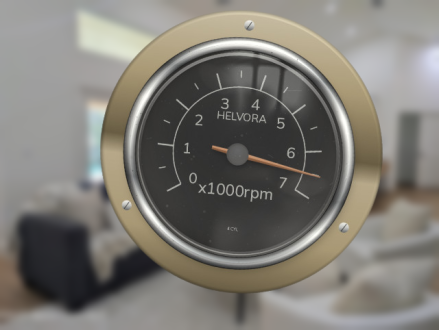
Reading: 6500 rpm
